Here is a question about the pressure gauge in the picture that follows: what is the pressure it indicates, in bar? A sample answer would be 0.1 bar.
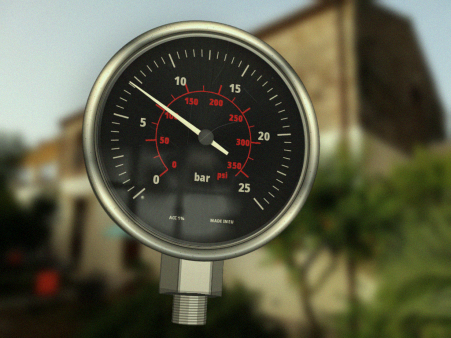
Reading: 7 bar
